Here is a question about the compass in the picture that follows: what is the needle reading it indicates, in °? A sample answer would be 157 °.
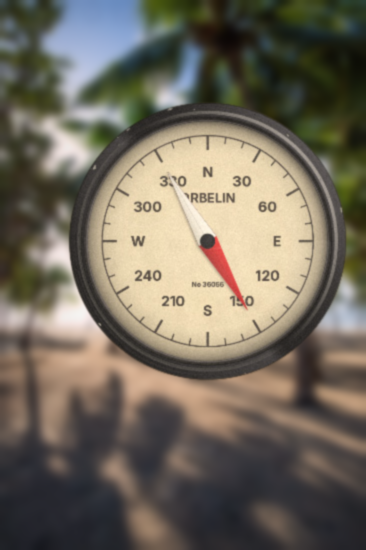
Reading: 150 °
